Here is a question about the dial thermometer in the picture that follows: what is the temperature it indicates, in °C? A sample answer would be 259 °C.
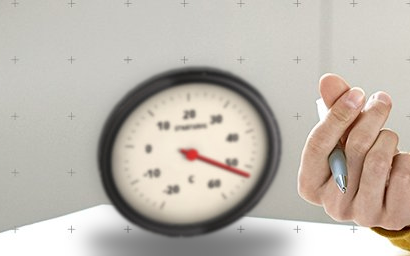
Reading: 52 °C
